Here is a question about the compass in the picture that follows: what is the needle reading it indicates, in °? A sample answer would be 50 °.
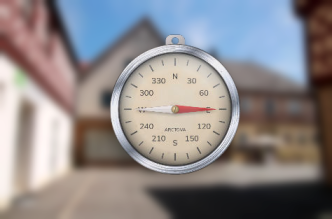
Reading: 90 °
